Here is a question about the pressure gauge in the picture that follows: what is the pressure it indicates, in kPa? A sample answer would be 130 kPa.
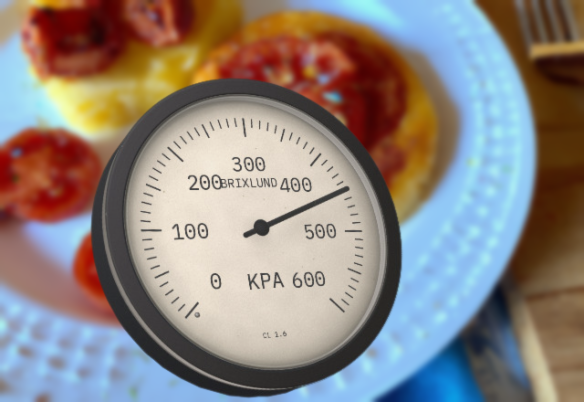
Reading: 450 kPa
